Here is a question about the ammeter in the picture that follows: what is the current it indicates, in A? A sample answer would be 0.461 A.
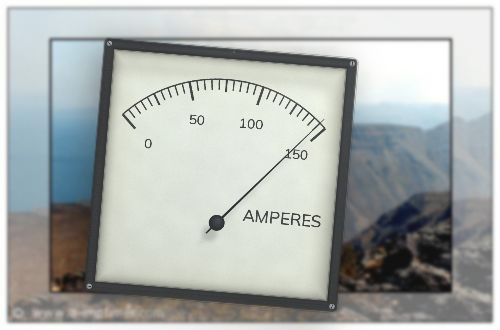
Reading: 145 A
